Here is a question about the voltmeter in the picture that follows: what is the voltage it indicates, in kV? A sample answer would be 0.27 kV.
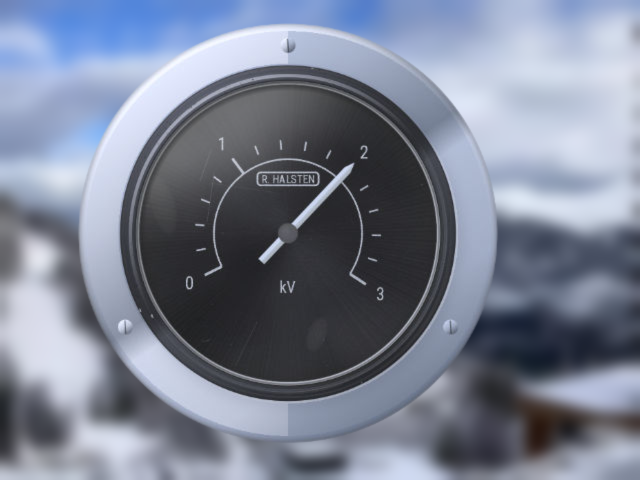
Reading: 2 kV
